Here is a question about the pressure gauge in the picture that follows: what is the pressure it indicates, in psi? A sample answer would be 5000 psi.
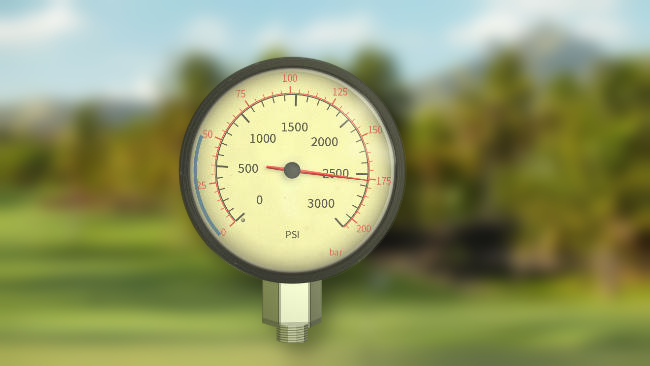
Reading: 2550 psi
